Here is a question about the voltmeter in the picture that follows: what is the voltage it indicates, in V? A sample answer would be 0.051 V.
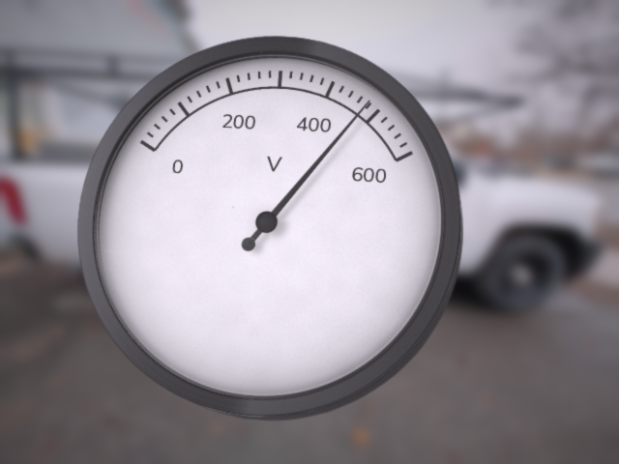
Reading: 480 V
